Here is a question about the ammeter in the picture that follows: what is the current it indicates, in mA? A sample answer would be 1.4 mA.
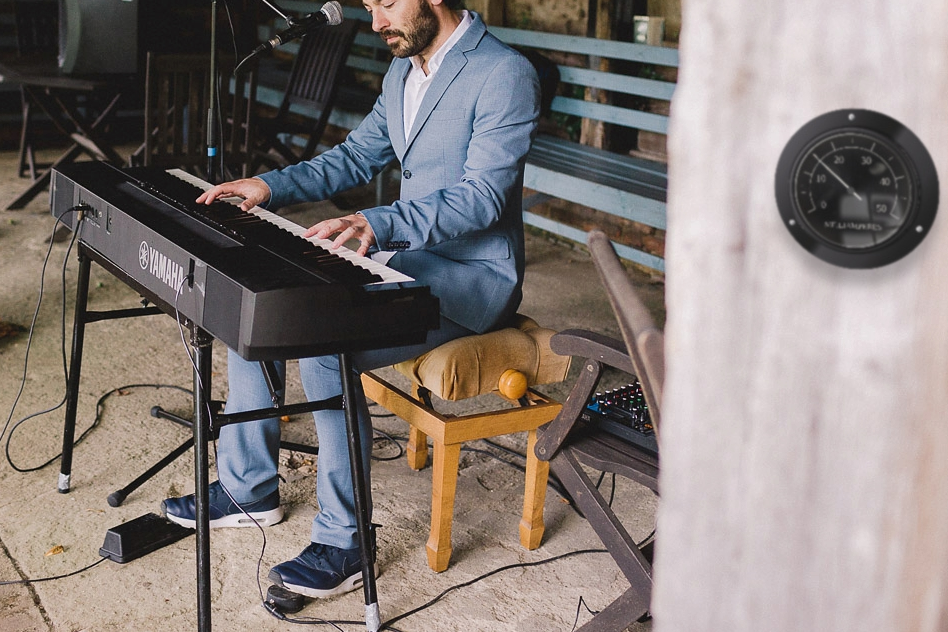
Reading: 15 mA
